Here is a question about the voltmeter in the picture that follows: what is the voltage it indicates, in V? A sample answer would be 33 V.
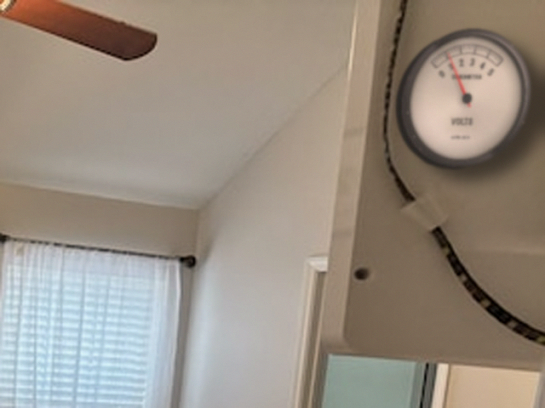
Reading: 1 V
